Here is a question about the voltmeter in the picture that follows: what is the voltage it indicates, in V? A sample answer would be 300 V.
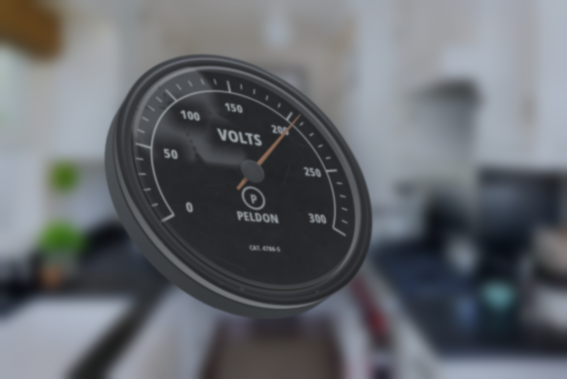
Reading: 205 V
